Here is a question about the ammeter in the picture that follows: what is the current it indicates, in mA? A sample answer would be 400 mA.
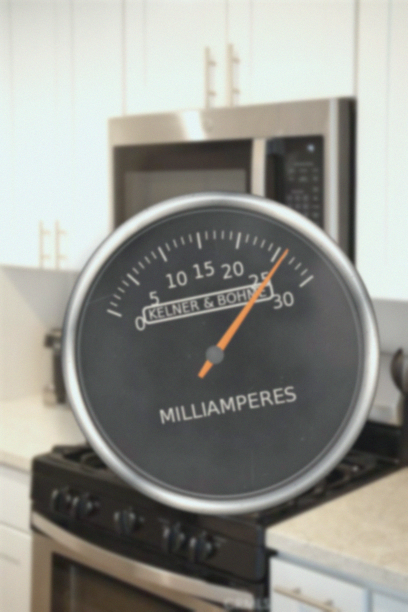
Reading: 26 mA
